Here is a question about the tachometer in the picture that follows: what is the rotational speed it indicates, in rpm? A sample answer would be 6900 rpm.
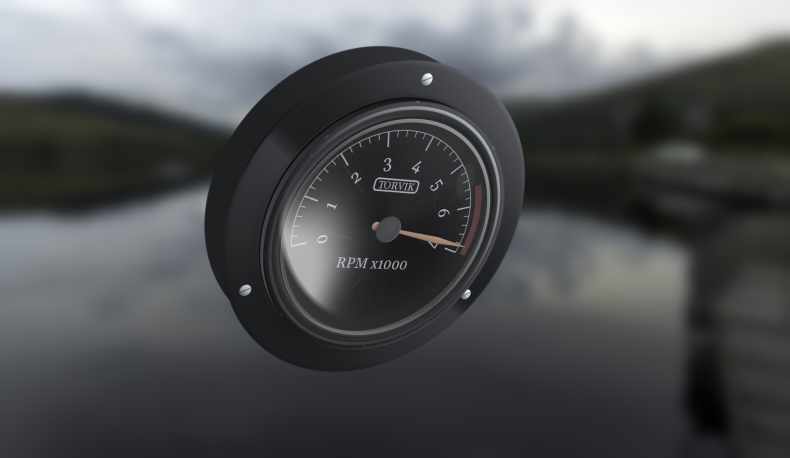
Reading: 6800 rpm
